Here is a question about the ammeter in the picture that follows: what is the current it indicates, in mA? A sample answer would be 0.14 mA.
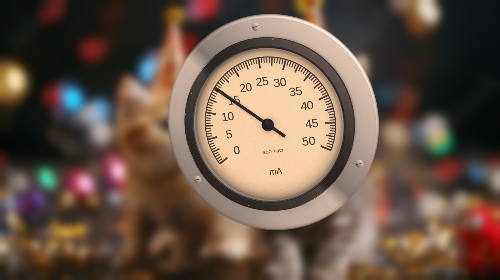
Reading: 15 mA
